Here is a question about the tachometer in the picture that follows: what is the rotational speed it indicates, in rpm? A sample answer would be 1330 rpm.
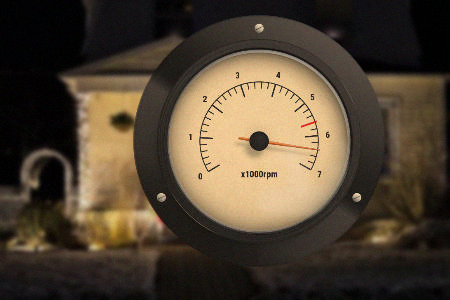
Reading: 6400 rpm
